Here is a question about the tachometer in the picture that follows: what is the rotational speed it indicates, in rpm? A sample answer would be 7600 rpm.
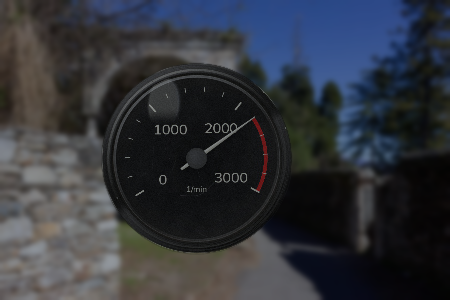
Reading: 2200 rpm
